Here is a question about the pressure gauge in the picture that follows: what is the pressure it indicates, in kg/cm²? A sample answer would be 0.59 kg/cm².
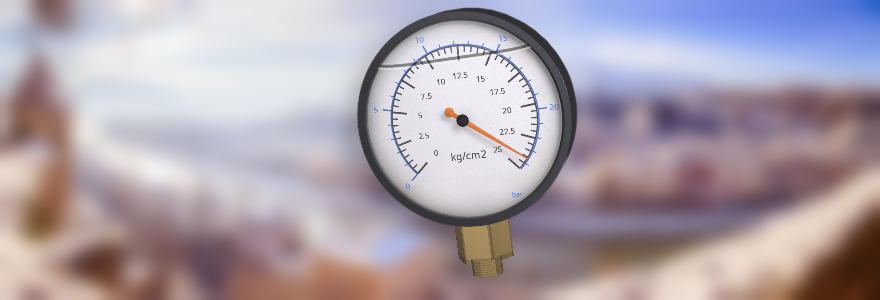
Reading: 24 kg/cm²
